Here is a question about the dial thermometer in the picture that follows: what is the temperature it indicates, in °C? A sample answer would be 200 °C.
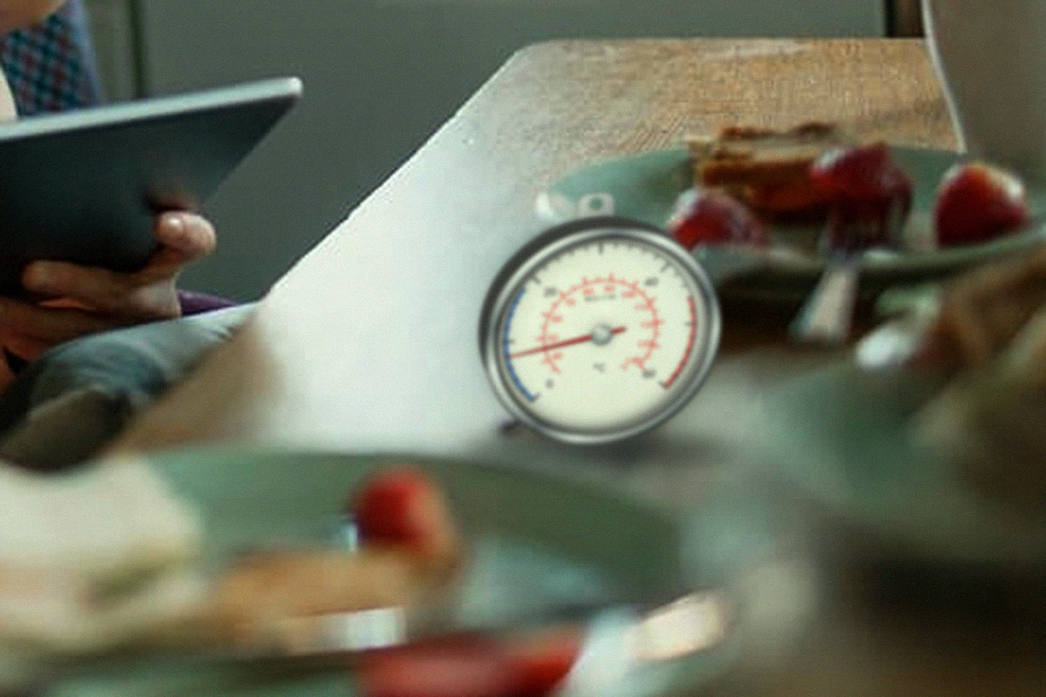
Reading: 8 °C
